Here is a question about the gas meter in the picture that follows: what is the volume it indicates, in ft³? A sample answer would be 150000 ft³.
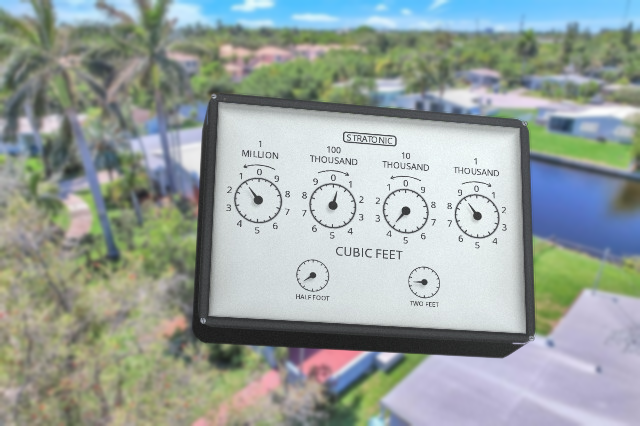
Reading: 103900 ft³
